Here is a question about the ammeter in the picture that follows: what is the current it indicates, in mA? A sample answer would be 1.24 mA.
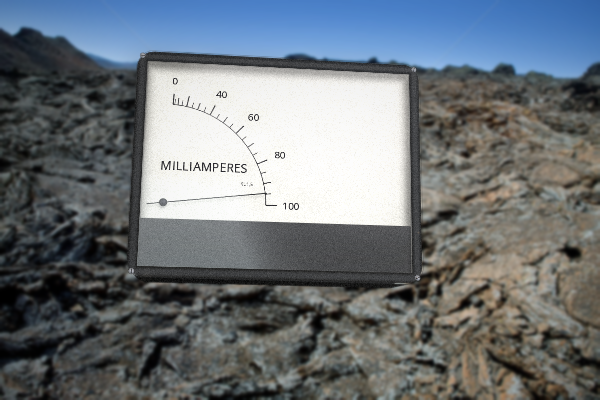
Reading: 95 mA
